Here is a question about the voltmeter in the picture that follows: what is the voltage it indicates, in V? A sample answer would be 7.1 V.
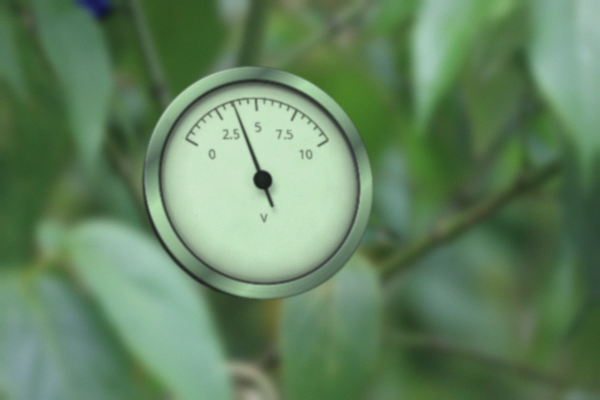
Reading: 3.5 V
